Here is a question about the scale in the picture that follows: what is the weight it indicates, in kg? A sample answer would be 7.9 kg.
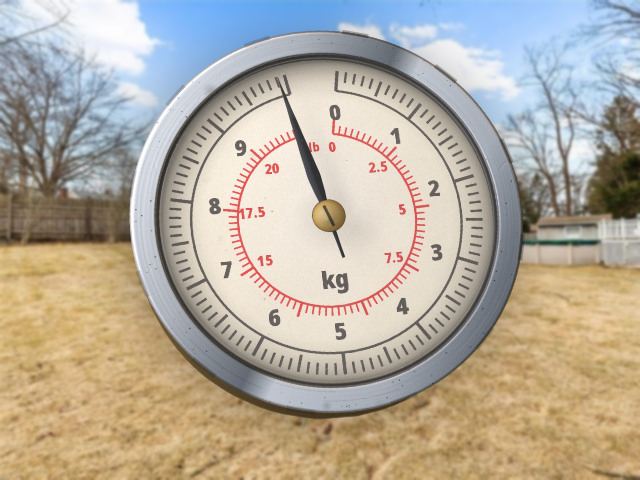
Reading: 9.9 kg
